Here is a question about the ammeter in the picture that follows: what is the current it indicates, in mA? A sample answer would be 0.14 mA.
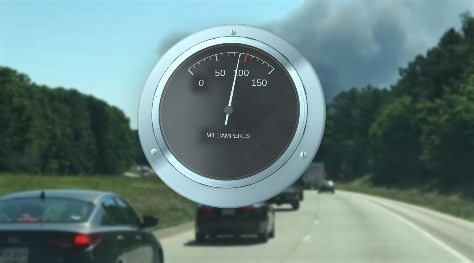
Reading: 90 mA
